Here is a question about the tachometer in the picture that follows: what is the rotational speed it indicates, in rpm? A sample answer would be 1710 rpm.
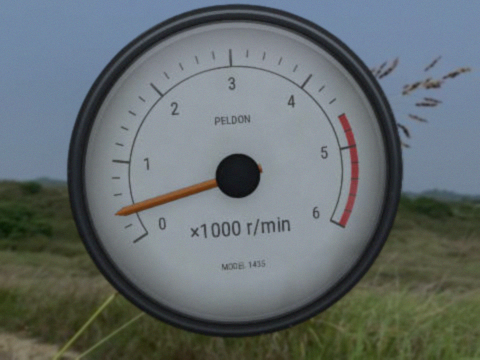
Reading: 400 rpm
